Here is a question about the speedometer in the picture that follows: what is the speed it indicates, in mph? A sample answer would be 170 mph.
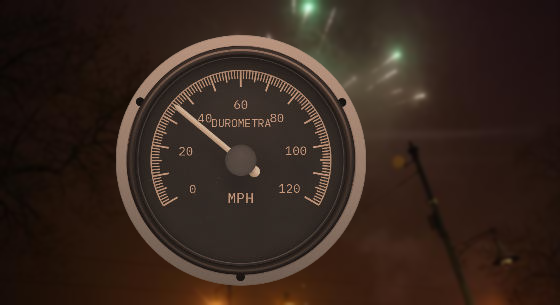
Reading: 35 mph
